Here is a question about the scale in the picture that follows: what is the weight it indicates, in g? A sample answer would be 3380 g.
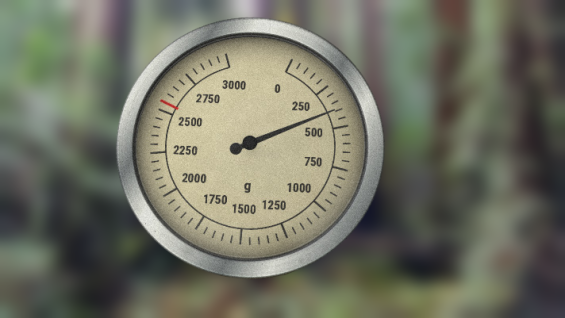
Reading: 400 g
